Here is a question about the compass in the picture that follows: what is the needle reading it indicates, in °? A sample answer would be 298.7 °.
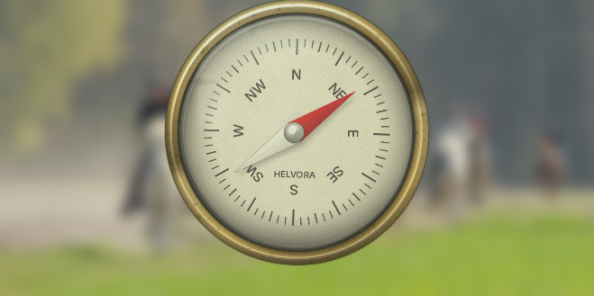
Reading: 55 °
